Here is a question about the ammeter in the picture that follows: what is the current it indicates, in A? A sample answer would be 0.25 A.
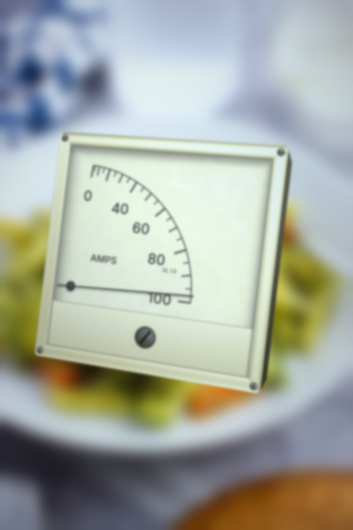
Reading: 97.5 A
